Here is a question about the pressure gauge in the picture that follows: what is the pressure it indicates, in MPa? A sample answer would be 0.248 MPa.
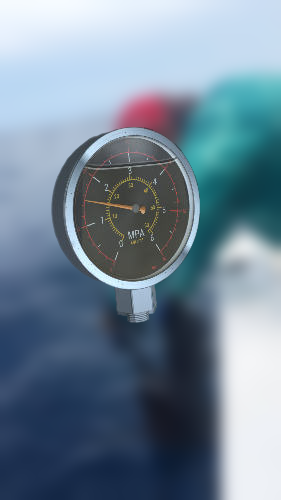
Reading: 1.5 MPa
